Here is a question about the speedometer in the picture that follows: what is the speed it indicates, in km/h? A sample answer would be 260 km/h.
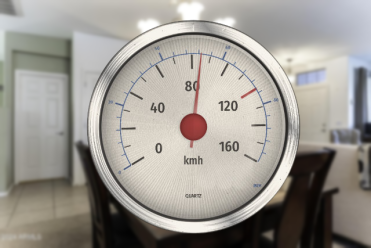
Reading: 85 km/h
